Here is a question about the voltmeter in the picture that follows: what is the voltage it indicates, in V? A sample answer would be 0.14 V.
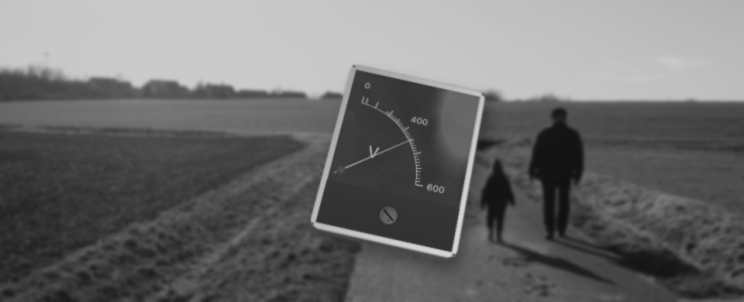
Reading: 450 V
